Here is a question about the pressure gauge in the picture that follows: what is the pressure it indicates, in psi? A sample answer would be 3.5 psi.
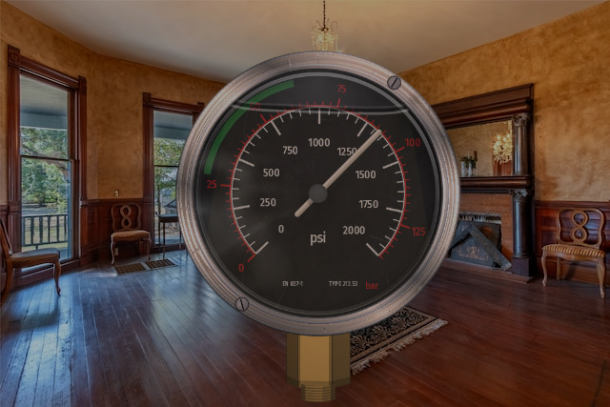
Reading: 1325 psi
